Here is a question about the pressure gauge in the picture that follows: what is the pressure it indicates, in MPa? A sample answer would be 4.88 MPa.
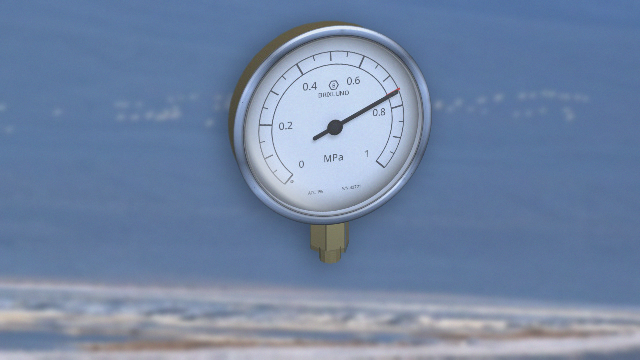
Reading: 0.75 MPa
